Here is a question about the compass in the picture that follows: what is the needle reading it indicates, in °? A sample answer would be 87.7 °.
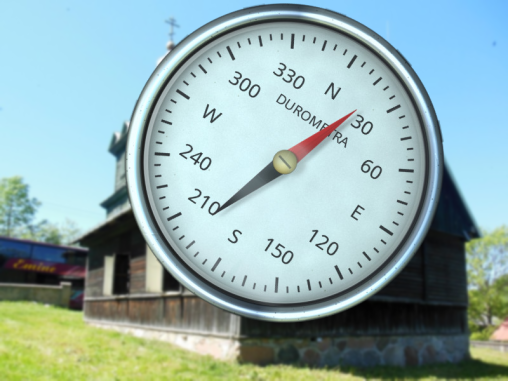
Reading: 20 °
